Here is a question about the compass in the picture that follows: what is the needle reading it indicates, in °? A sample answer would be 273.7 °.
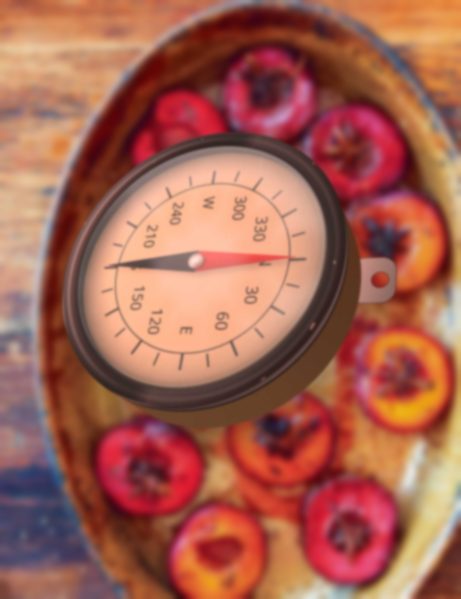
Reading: 0 °
